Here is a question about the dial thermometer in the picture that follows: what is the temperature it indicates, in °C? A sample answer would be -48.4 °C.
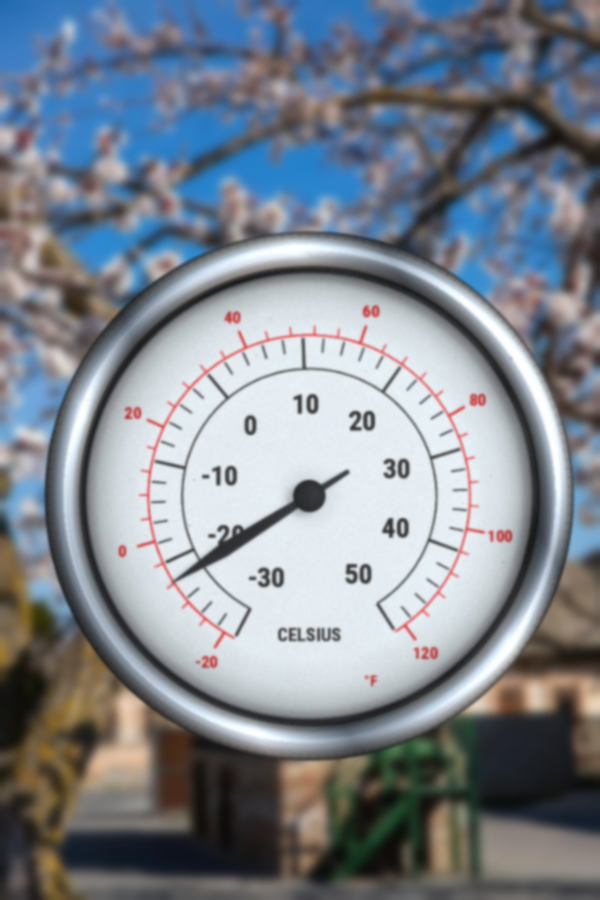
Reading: -22 °C
